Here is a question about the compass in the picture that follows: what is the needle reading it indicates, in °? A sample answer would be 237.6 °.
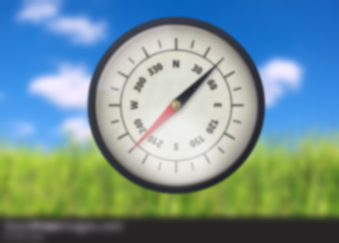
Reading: 225 °
